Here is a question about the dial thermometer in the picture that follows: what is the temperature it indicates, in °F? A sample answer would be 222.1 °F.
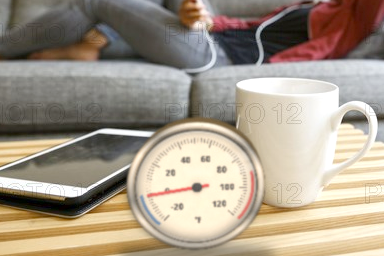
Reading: 0 °F
